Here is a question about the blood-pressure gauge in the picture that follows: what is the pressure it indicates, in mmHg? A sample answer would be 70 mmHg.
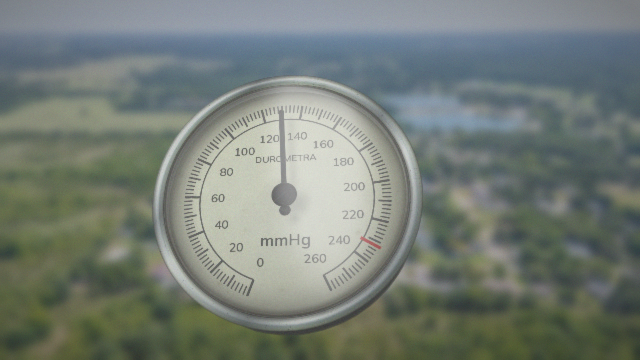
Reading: 130 mmHg
